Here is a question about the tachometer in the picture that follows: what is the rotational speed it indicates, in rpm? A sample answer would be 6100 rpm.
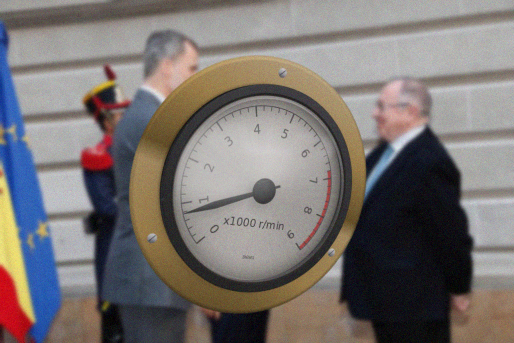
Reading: 800 rpm
